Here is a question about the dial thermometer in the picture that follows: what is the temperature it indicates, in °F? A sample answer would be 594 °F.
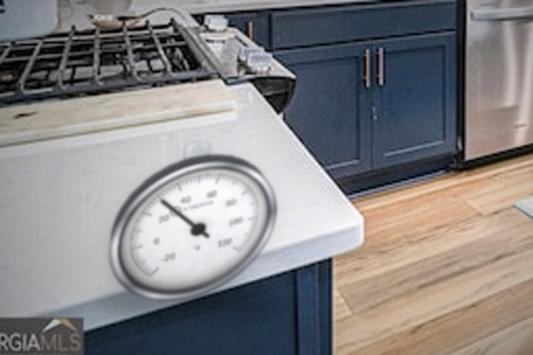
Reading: 30 °F
